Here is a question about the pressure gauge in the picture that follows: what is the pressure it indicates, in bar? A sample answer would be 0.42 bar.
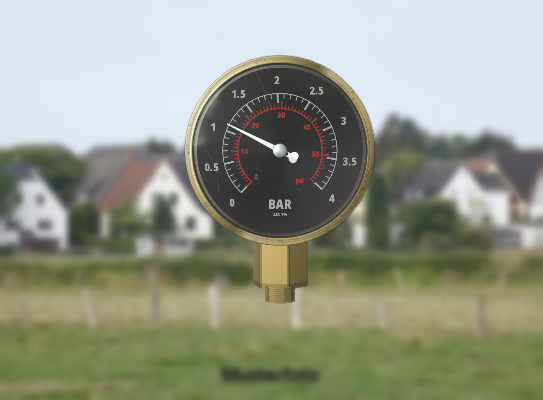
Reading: 1.1 bar
